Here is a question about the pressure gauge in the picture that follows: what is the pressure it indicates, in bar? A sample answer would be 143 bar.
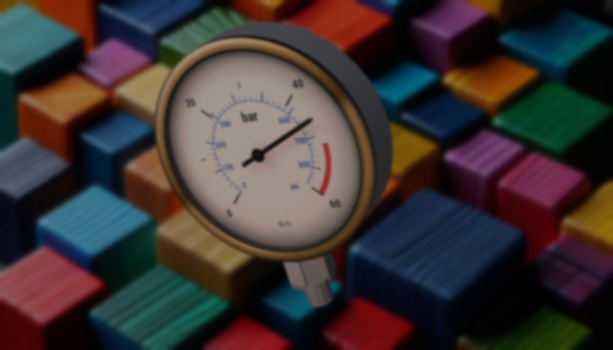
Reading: 45 bar
